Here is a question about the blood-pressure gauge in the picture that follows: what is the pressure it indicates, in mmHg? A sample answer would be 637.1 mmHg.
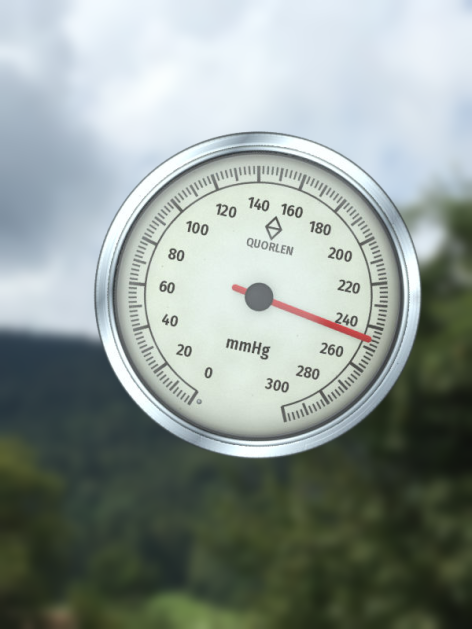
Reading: 246 mmHg
